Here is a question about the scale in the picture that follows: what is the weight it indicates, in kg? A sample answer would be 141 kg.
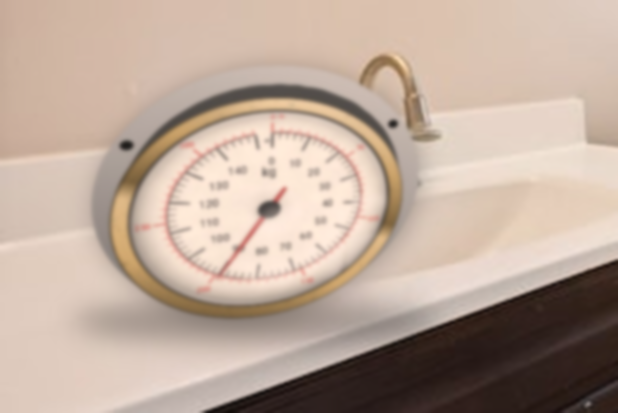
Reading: 90 kg
